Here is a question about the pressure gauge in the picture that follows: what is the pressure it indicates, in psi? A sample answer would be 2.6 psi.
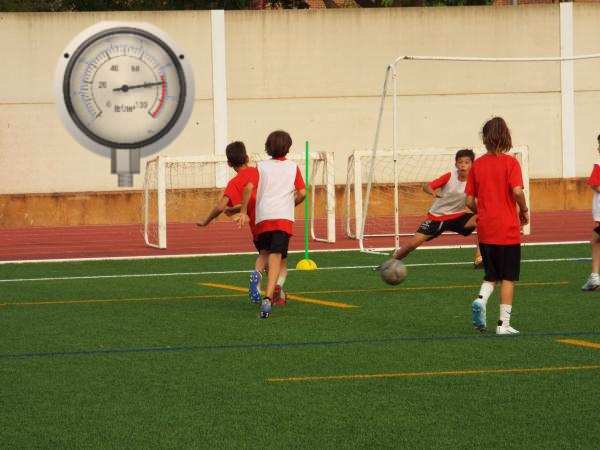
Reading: 80 psi
